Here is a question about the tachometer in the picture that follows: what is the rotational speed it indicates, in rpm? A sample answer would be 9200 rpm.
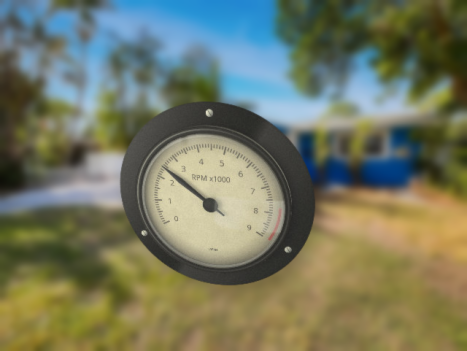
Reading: 2500 rpm
